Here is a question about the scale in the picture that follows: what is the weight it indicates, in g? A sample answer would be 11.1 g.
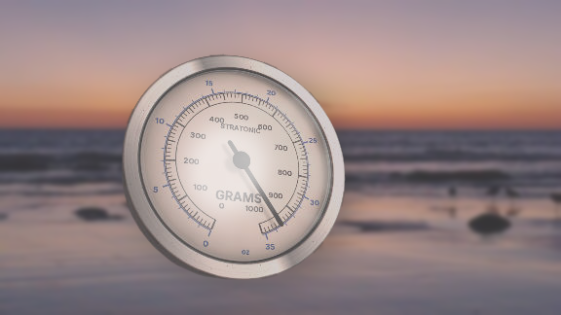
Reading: 950 g
